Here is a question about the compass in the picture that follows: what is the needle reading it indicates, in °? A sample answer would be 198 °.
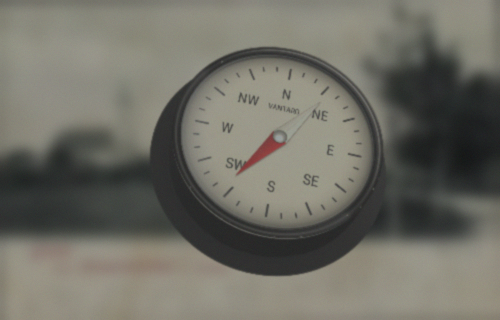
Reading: 215 °
